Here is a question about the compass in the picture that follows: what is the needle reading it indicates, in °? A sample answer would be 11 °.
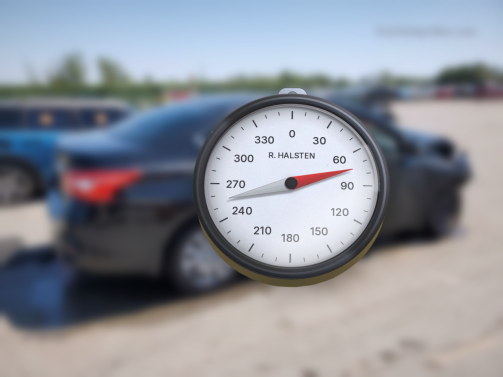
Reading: 75 °
